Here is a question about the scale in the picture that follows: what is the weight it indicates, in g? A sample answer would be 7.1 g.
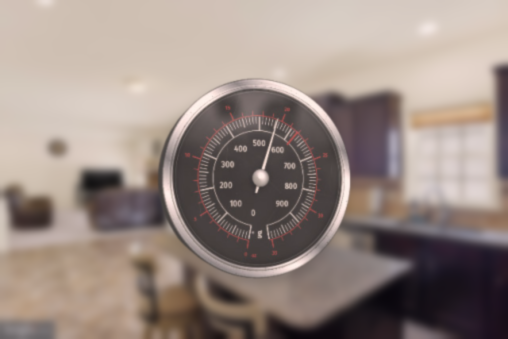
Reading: 550 g
